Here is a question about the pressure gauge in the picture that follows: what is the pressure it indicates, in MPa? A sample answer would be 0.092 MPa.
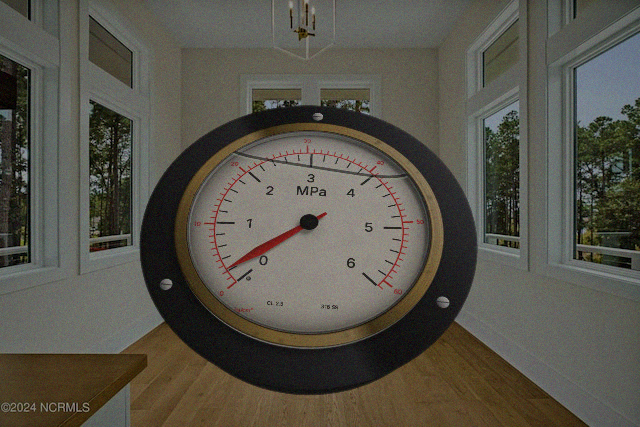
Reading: 0.2 MPa
